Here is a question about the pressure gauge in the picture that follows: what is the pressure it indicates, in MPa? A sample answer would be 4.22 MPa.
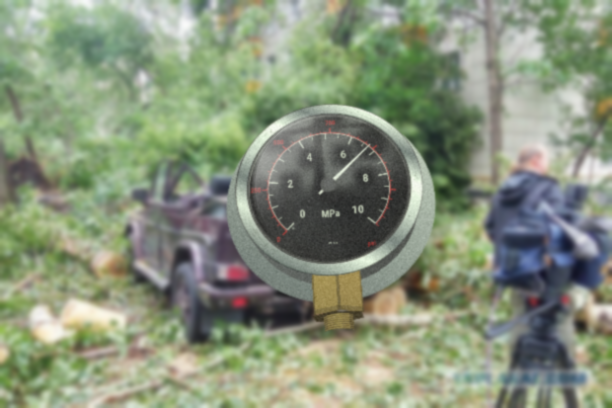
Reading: 6.75 MPa
